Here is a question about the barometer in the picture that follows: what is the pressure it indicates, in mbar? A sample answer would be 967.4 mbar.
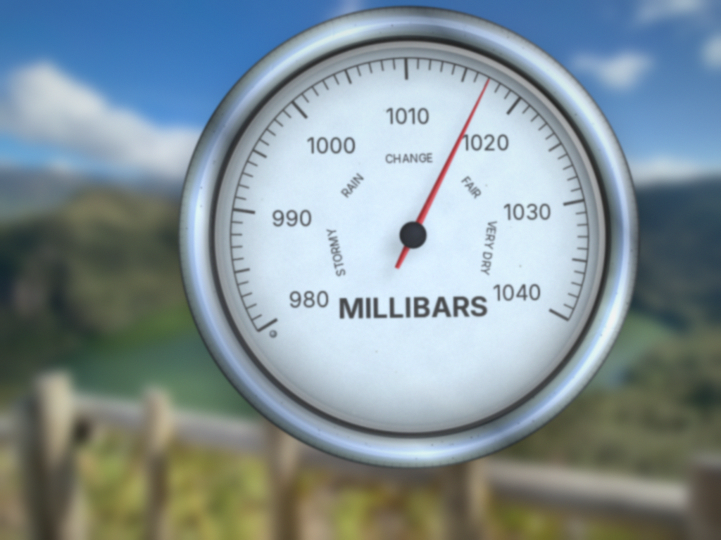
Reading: 1017 mbar
